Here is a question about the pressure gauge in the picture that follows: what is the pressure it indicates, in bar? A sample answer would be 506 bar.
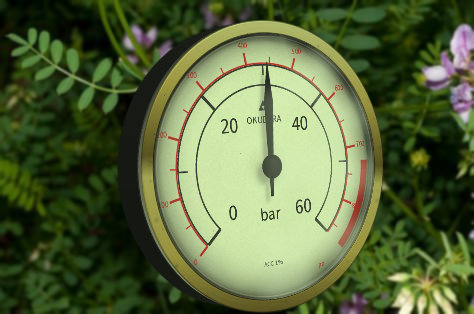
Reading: 30 bar
